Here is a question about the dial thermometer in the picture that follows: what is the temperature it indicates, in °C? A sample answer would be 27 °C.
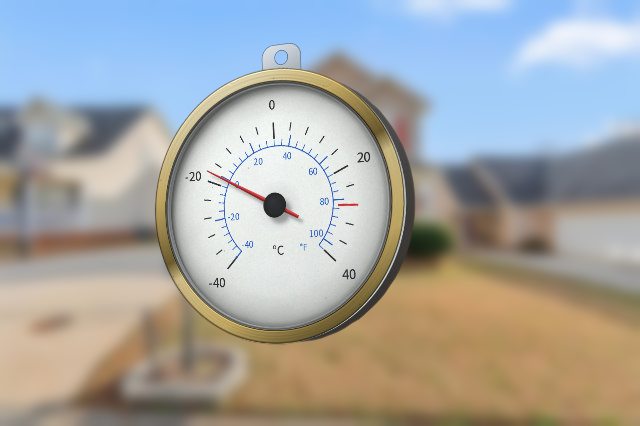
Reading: -18 °C
